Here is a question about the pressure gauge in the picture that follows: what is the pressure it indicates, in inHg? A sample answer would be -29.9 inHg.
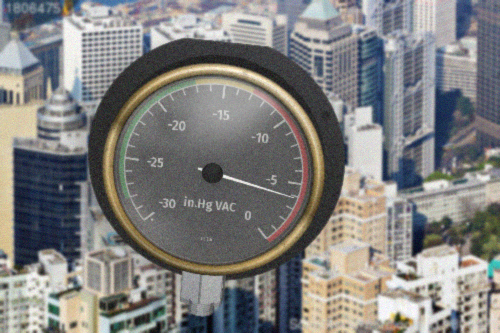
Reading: -4 inHg
